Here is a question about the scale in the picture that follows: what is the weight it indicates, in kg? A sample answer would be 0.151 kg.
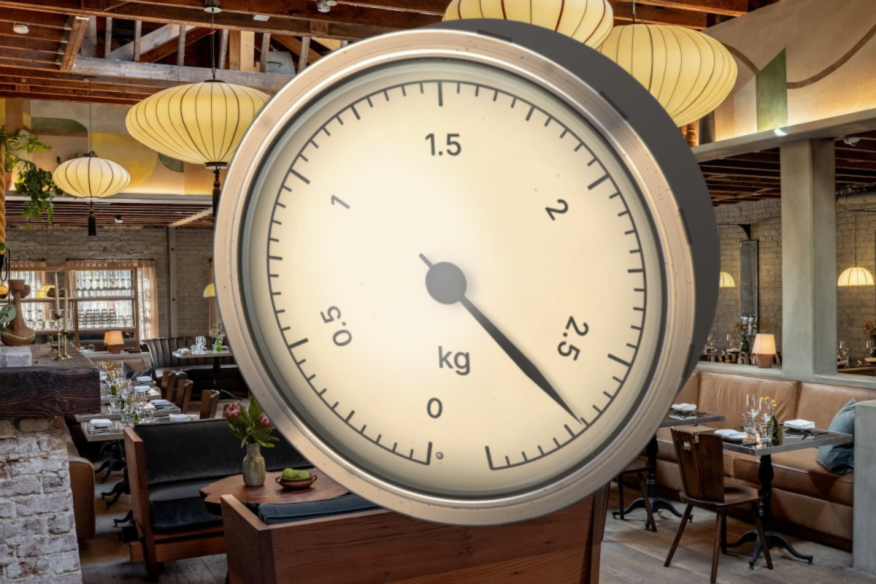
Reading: 2.7 kg
